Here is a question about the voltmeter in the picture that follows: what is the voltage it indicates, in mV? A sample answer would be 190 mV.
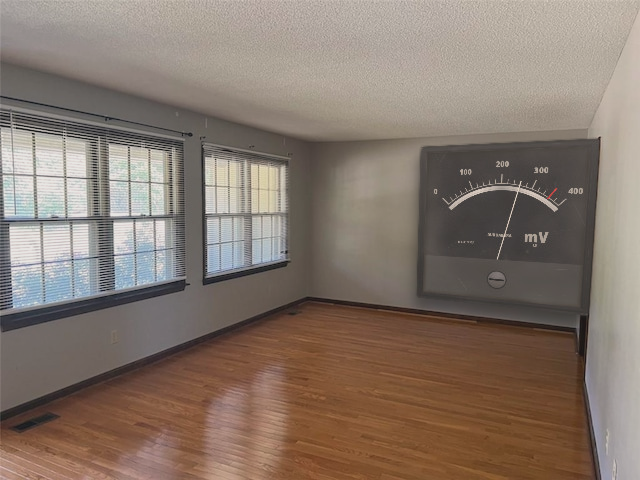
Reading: 260 mV
